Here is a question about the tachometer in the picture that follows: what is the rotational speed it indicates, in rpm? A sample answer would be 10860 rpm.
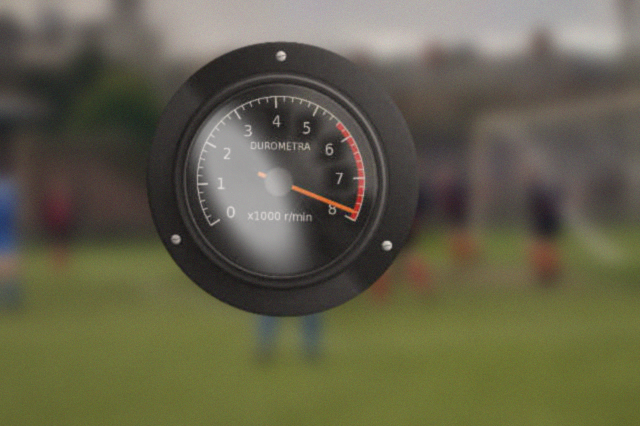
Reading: 7800 rpm
